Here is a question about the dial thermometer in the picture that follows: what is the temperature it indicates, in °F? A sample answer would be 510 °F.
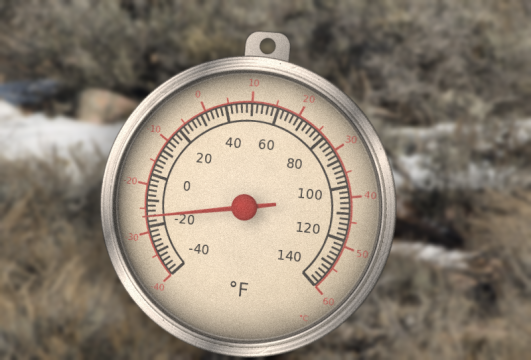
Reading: -16 °F
